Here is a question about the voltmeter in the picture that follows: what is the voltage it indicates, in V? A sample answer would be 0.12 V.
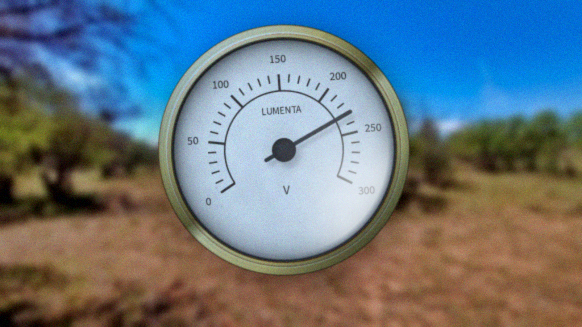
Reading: 230 V
